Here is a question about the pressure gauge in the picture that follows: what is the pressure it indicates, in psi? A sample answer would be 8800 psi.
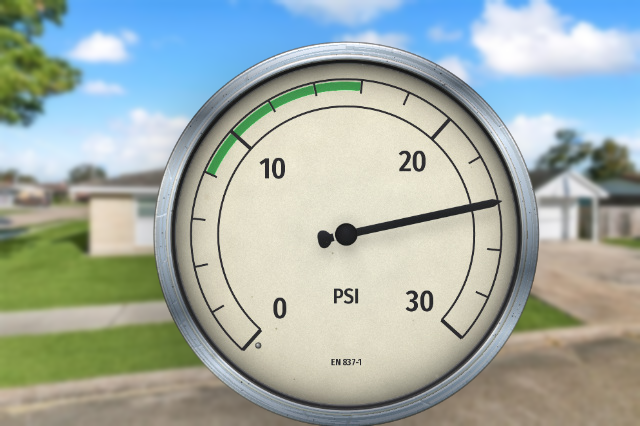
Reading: 24 psi
